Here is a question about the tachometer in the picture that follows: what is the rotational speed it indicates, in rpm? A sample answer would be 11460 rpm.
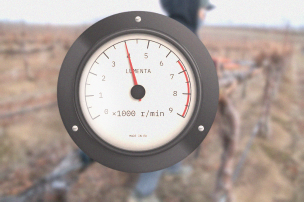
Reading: 4000 rpm
